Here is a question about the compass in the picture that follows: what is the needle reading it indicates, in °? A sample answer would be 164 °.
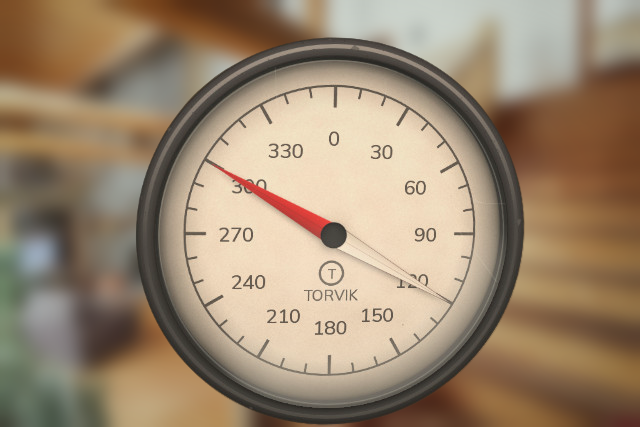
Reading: 300 °
